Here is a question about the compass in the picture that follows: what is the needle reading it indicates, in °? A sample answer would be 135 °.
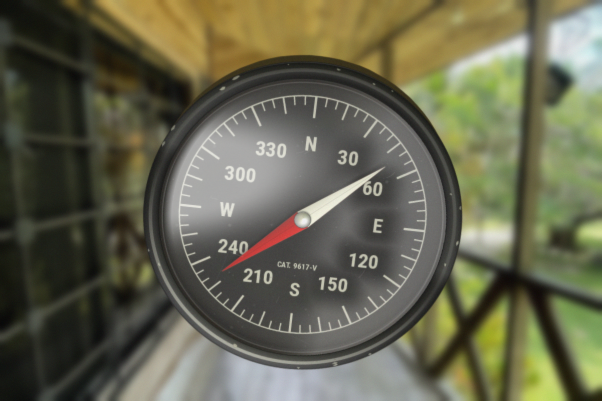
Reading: 230 °
